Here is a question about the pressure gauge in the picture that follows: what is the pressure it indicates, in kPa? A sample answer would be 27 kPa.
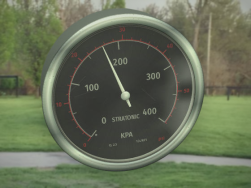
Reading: 175 kPa
